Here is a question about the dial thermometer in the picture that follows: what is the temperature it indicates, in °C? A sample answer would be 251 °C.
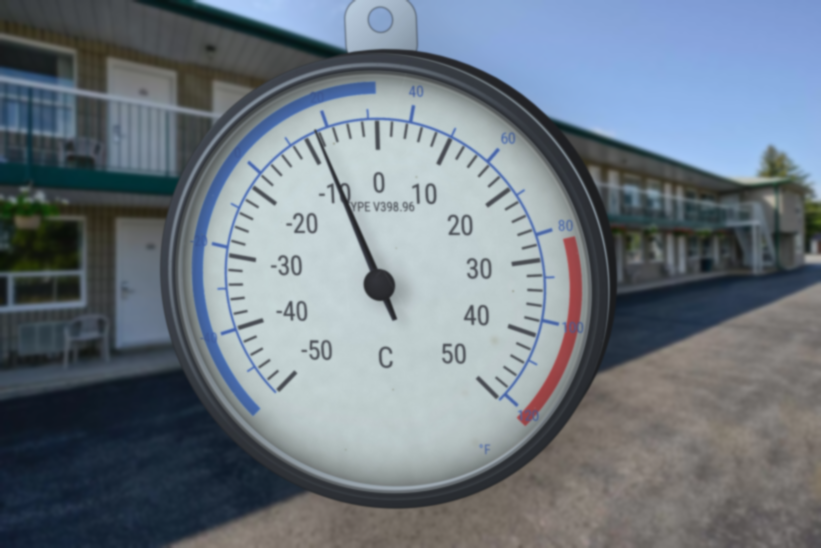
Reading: -8 °C
